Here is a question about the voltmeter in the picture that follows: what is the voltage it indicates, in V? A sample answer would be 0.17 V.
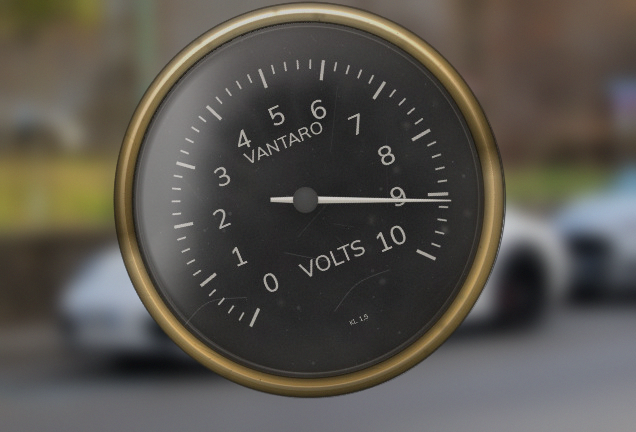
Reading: 9.1 V
